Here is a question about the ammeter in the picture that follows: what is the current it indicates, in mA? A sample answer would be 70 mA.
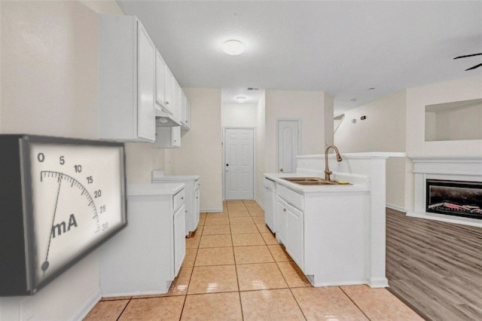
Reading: 5 mA
